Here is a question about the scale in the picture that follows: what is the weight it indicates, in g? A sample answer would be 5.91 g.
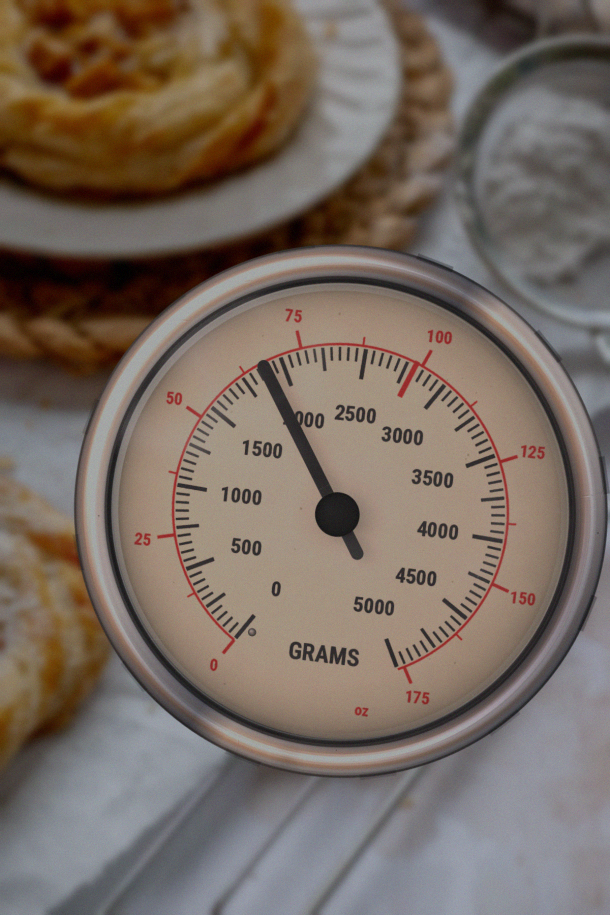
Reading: 1900 g
